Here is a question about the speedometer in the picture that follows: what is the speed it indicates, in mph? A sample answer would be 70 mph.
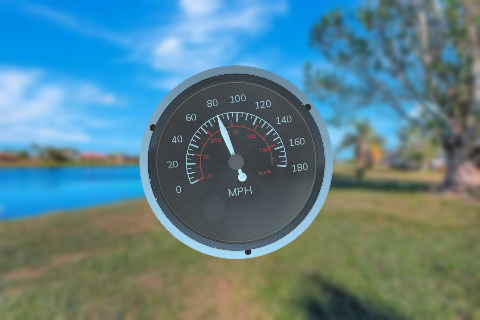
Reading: 80 mph
